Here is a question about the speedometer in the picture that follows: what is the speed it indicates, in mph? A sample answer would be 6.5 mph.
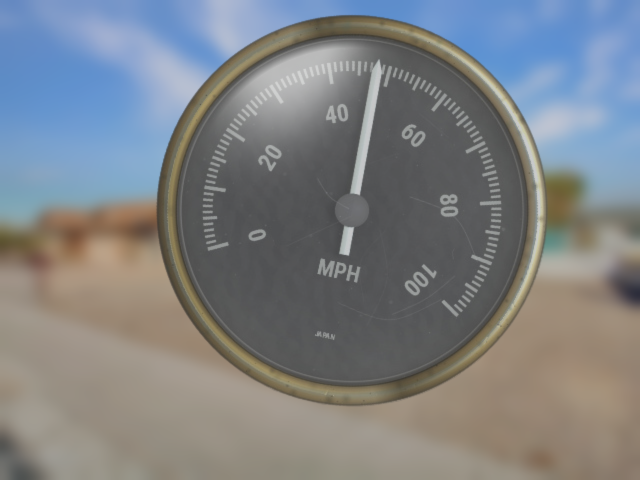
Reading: 48 mph
